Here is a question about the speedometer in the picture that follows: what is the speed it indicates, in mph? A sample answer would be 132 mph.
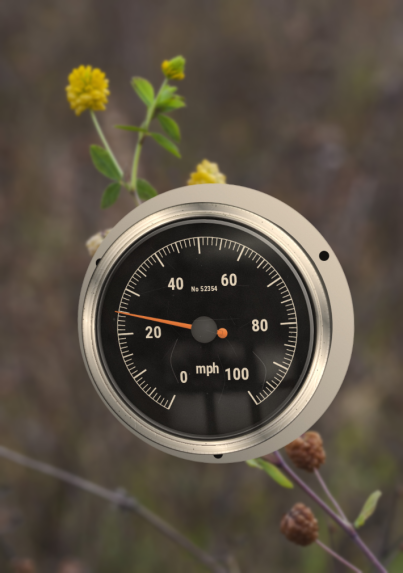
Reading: 25 mph
